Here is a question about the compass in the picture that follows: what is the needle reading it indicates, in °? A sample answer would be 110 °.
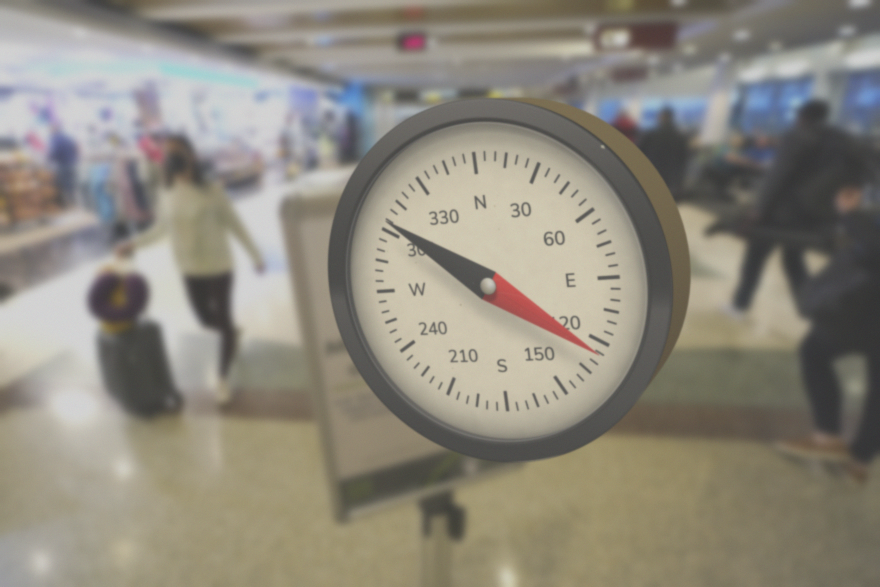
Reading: 125 °
